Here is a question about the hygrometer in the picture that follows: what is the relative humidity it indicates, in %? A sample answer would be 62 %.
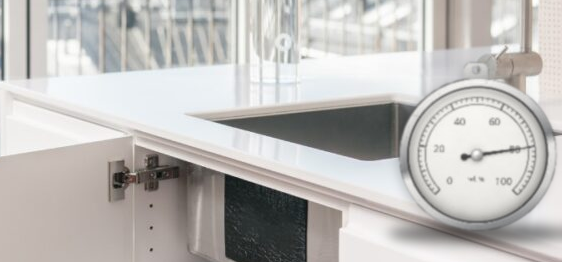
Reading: 80 %
